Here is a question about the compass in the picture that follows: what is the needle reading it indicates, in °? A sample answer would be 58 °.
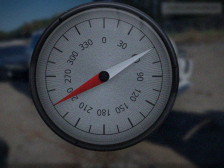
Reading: 240 °
